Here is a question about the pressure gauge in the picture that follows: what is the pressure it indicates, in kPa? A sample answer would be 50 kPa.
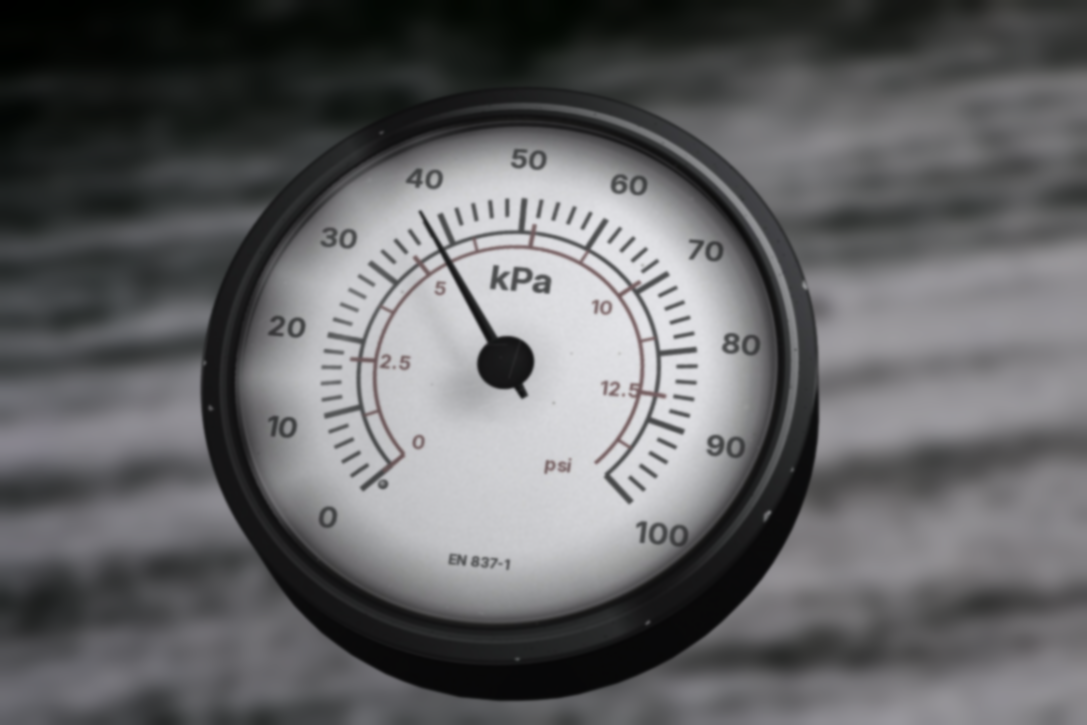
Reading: 38 kPa
